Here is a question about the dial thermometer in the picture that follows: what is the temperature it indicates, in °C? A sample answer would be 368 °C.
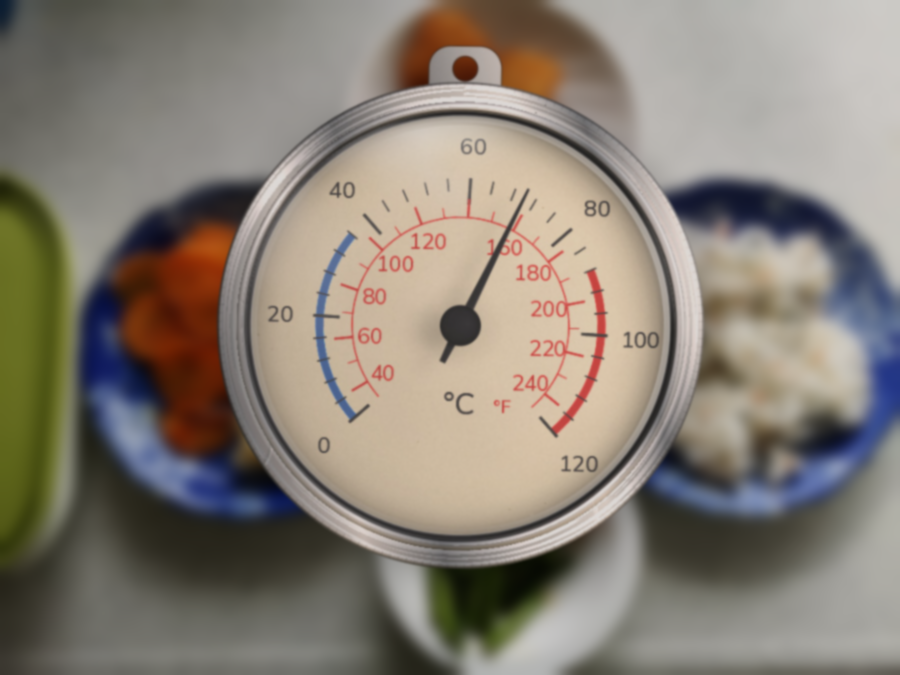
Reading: 70 °C
